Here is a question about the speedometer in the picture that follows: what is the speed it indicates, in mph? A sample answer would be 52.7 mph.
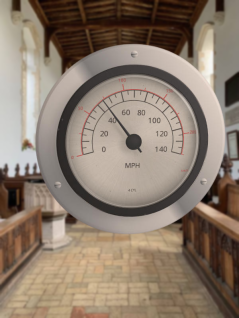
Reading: 45 mph
